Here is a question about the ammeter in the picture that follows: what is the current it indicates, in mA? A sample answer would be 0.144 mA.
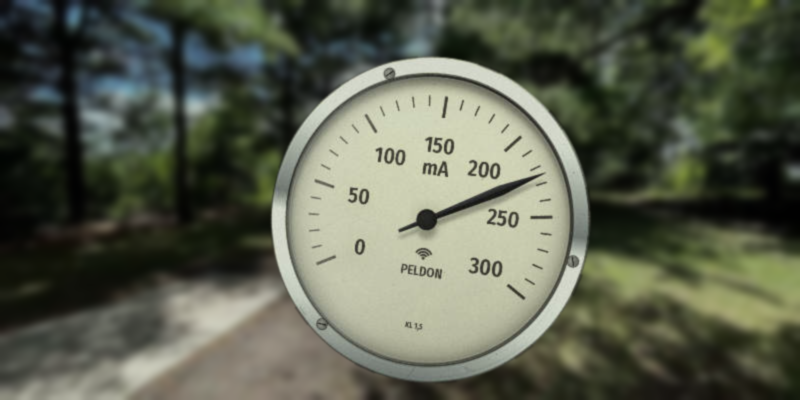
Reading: 225 mA
